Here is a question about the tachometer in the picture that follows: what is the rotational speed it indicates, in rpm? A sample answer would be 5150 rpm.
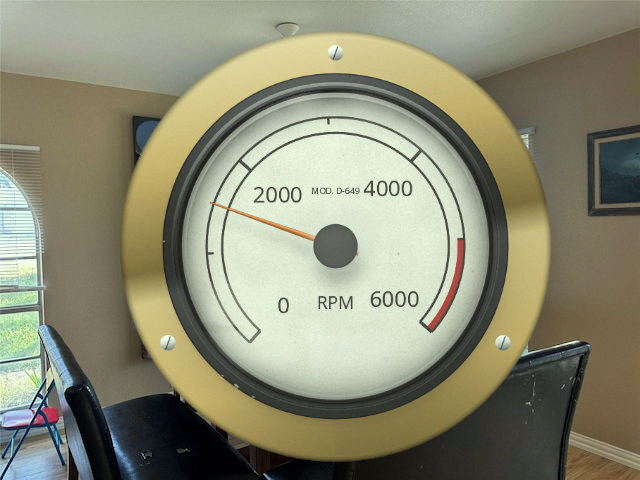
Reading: 1500 rpm
